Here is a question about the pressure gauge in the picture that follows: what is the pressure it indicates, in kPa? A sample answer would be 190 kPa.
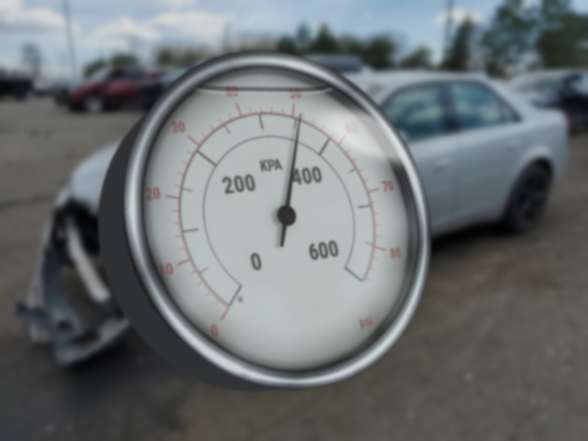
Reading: 350 kPa
